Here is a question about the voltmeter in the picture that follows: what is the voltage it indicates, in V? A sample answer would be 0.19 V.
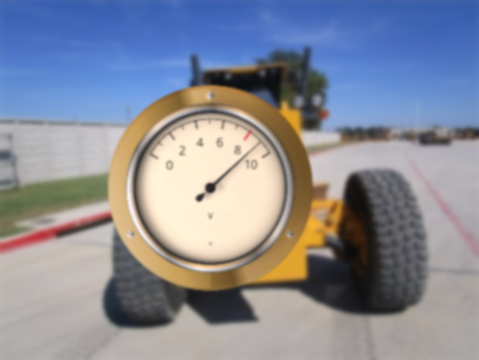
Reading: 9 V
